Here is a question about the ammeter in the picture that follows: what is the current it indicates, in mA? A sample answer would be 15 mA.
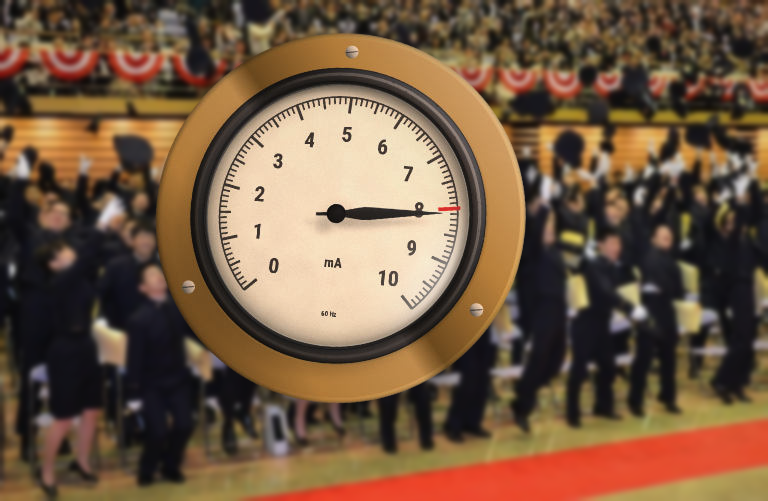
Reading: 8.1 mA
